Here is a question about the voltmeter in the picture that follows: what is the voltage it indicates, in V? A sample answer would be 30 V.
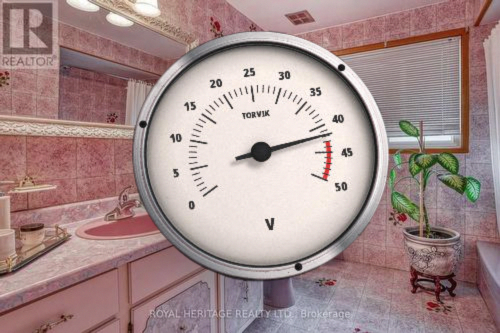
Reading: 42 V
